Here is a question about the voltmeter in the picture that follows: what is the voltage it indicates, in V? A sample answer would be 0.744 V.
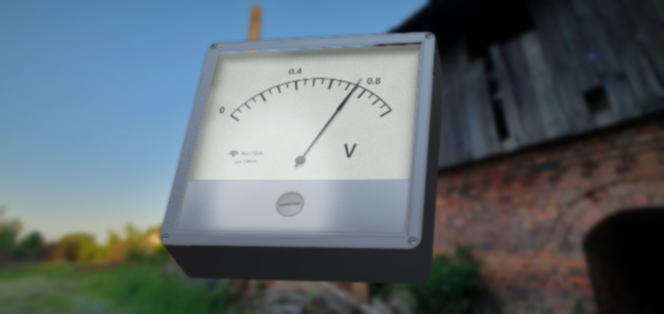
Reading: 0.75 V
